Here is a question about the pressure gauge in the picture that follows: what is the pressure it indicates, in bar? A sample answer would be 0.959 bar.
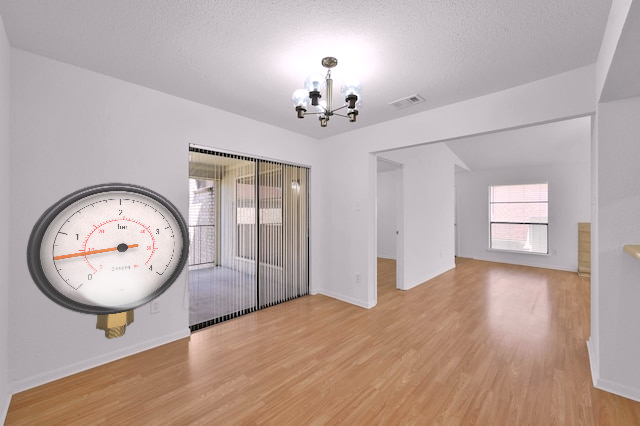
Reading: 0.6 bar
